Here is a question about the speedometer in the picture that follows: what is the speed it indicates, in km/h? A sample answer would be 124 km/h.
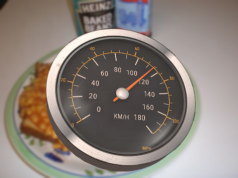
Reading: 115 km/h
